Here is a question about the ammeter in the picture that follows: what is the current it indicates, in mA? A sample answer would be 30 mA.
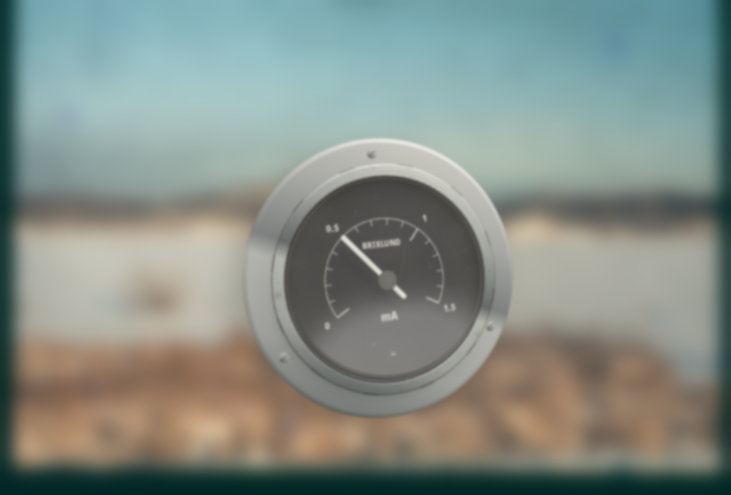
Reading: 0.5 mA
